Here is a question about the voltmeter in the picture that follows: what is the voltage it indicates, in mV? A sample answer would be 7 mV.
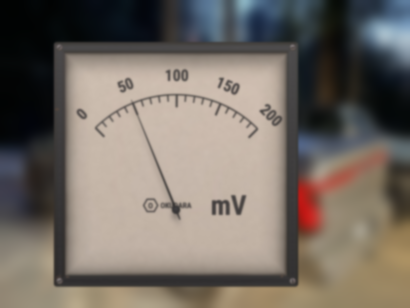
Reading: 50 mV
